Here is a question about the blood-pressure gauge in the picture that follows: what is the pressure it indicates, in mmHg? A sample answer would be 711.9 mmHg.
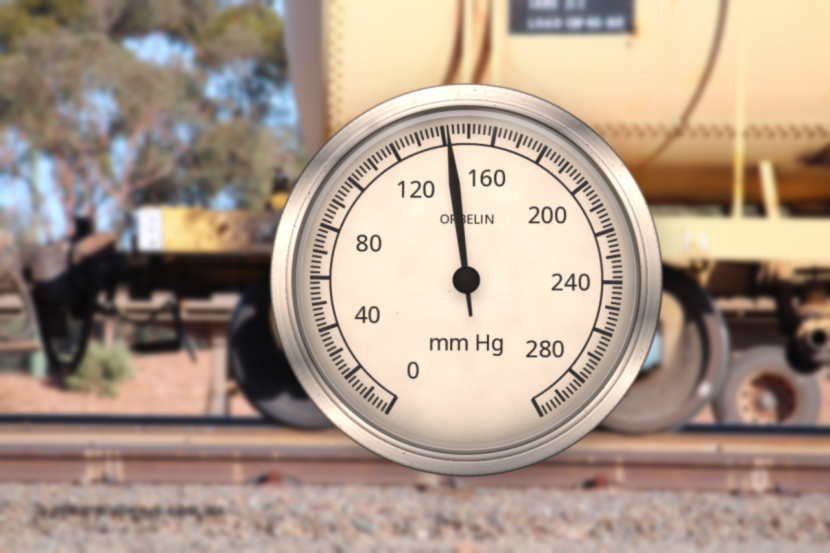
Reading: 142 mmHg
